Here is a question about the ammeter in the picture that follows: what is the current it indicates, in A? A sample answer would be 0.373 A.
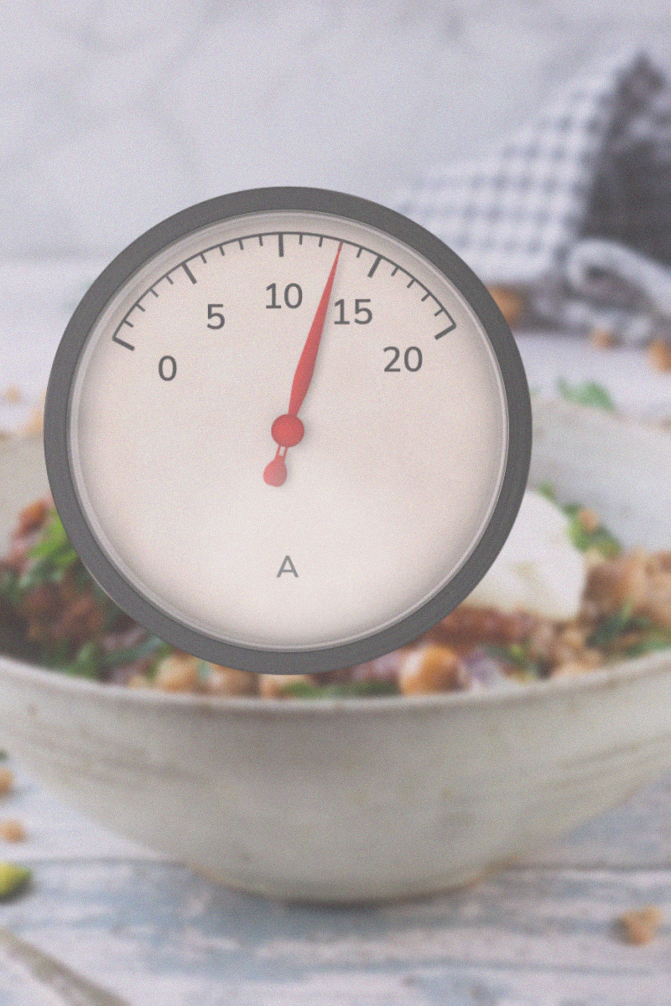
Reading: 13 A
